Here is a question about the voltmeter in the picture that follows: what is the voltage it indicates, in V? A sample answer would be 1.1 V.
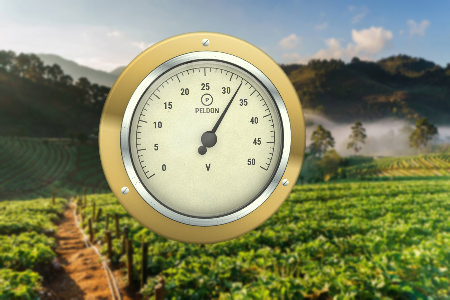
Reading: 32 V
